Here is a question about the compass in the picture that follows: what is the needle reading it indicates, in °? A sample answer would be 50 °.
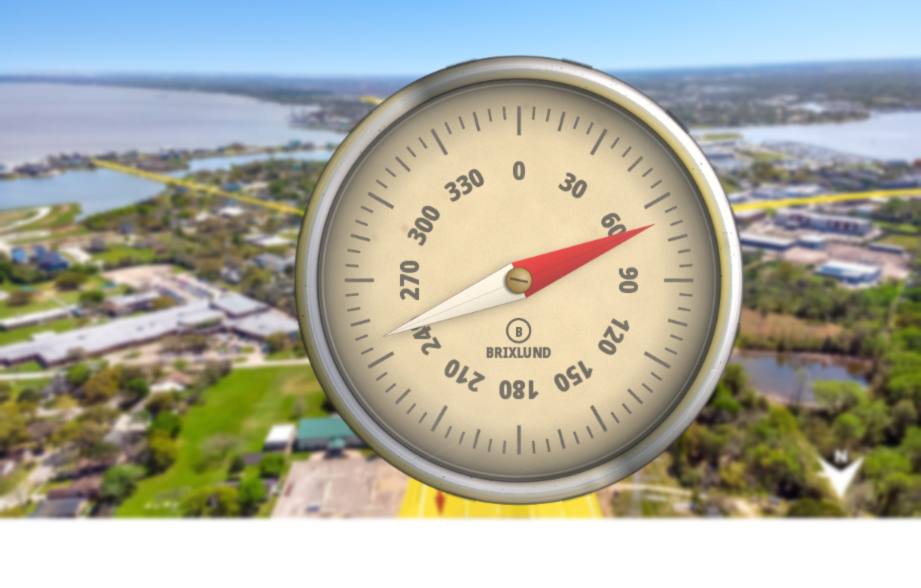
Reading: 67.5 °
